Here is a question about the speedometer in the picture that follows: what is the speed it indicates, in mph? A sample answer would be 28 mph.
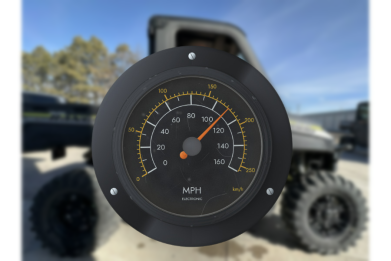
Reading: 110 mph
